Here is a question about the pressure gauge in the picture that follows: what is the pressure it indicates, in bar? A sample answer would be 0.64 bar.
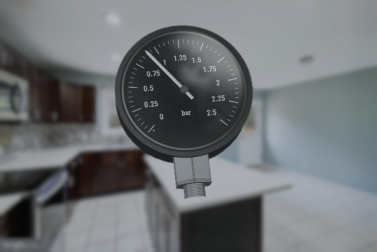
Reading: 0.9 bar
